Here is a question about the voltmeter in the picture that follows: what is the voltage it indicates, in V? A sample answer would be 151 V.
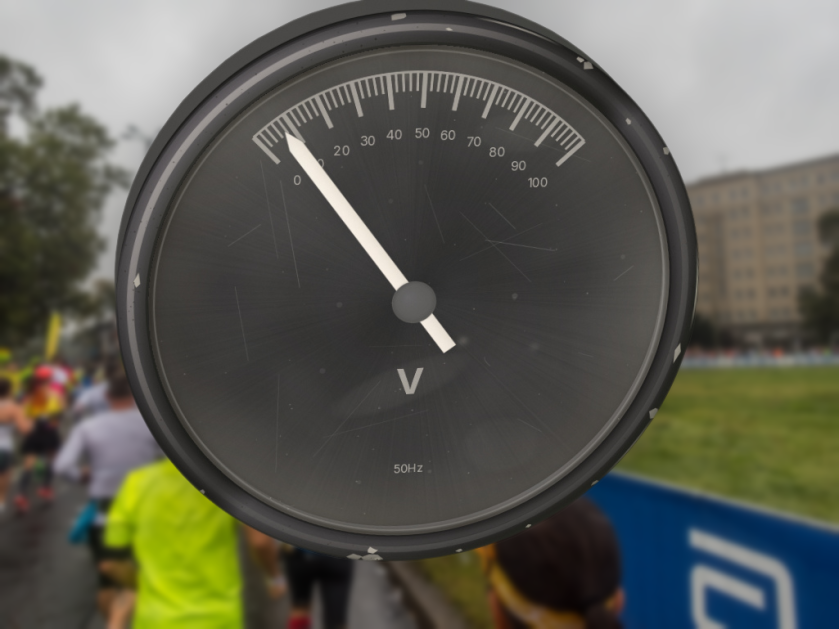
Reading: 8 V
